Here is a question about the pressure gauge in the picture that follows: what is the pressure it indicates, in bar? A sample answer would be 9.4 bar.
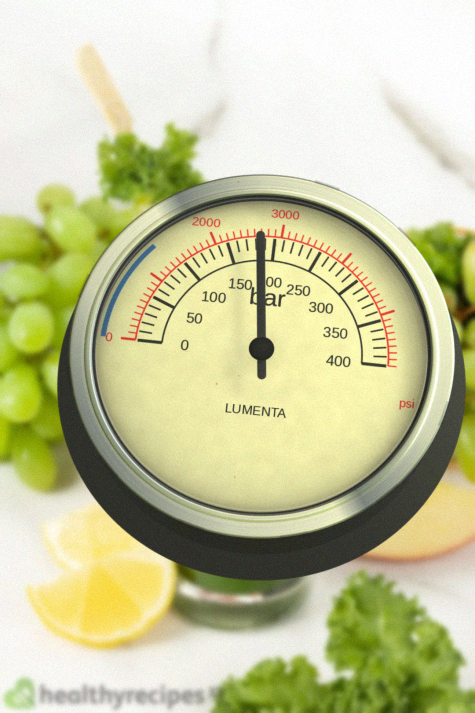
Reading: 185 bar
